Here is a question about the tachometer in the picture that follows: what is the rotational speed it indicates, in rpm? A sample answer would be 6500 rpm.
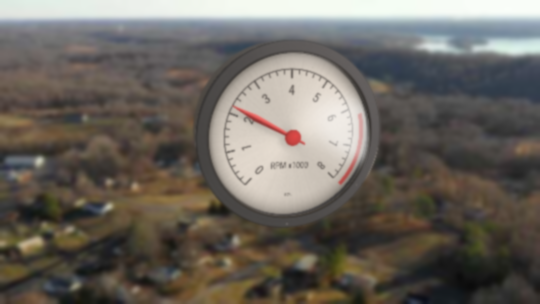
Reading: 2200 rpm
